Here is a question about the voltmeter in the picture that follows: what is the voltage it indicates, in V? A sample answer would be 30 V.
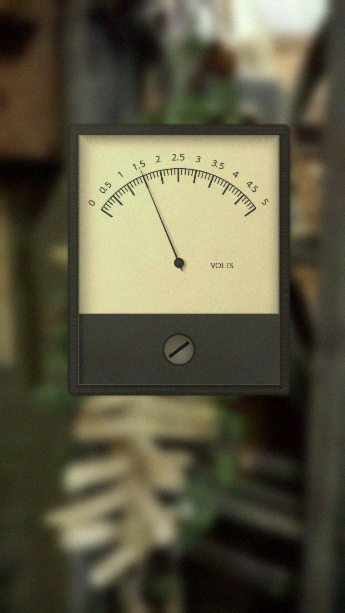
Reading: 1.5 V
